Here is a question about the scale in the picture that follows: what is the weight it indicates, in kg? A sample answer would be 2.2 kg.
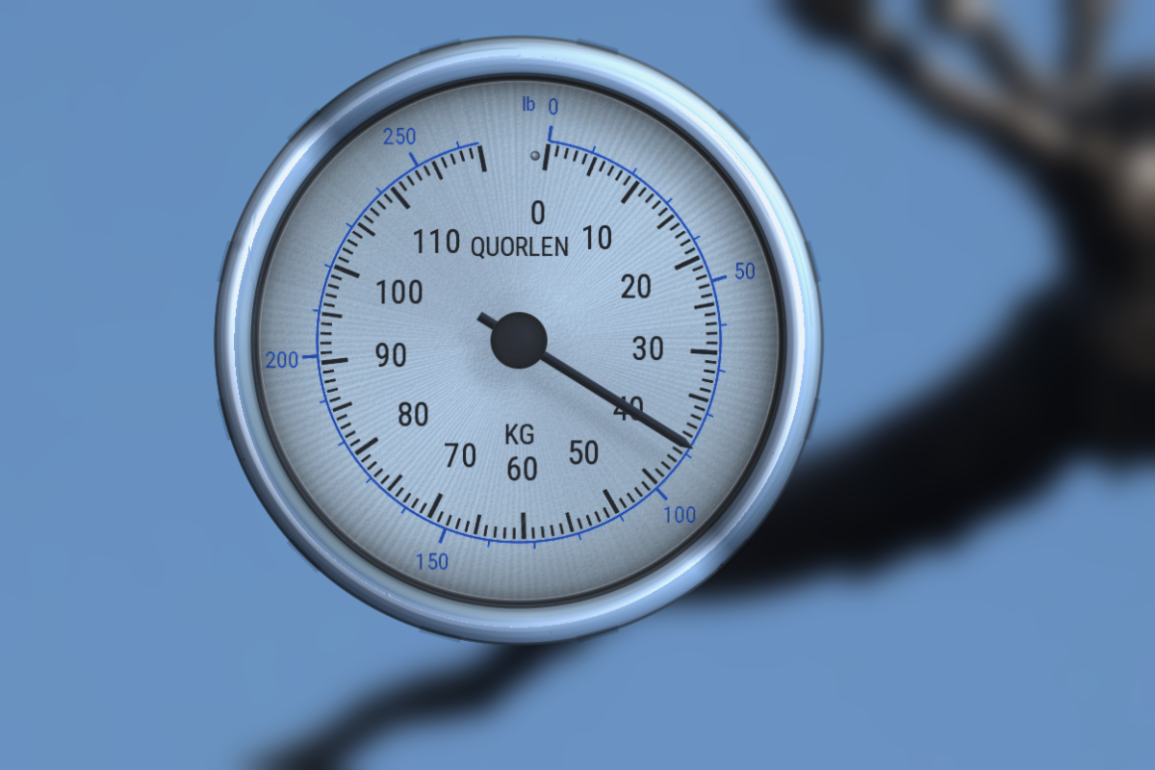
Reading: 40 kg
